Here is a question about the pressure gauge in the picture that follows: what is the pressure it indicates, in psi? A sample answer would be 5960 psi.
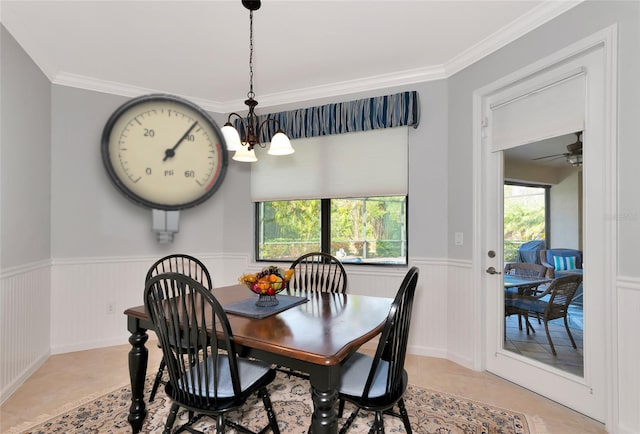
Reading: 38 psi
